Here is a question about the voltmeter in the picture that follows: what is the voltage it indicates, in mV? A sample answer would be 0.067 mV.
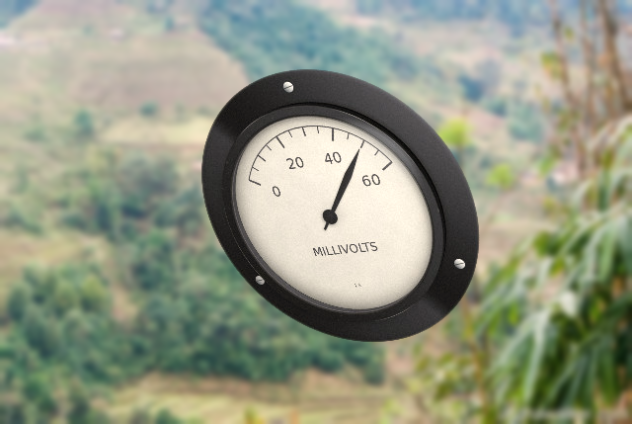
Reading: 50 mV
